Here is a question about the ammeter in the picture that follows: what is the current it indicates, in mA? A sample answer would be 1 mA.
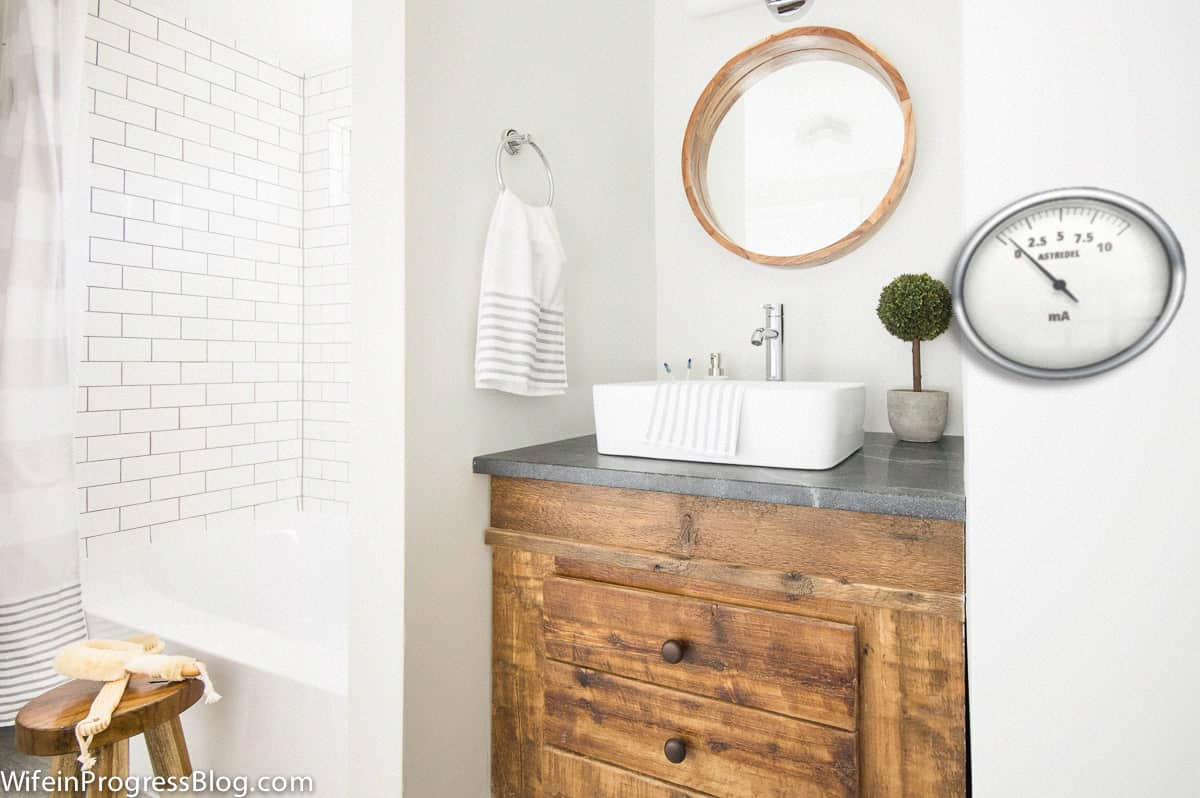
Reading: 0.5 mA
